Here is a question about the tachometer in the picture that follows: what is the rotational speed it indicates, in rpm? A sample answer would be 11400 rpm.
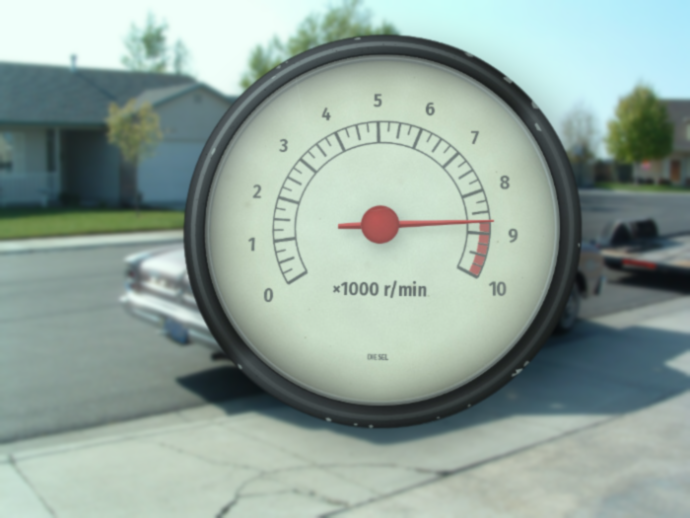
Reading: 8750 rpm
